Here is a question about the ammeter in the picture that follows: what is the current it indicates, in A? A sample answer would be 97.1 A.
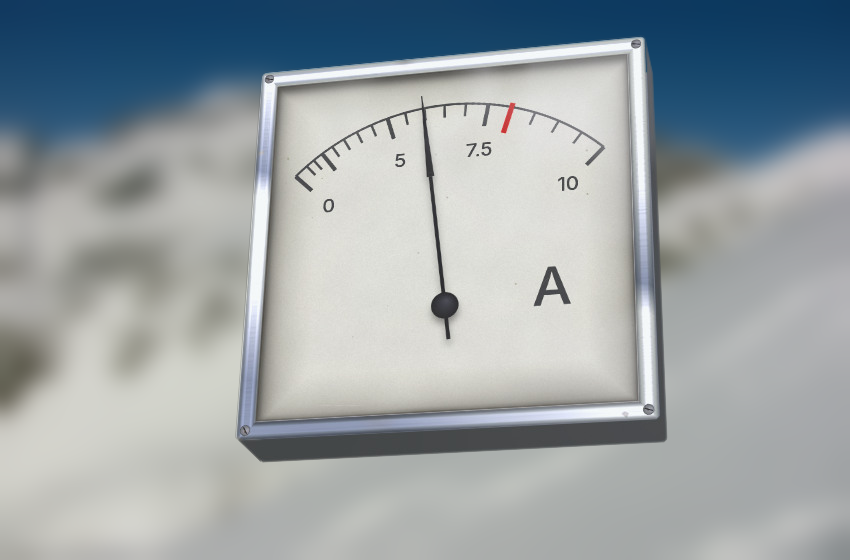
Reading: 6 A
